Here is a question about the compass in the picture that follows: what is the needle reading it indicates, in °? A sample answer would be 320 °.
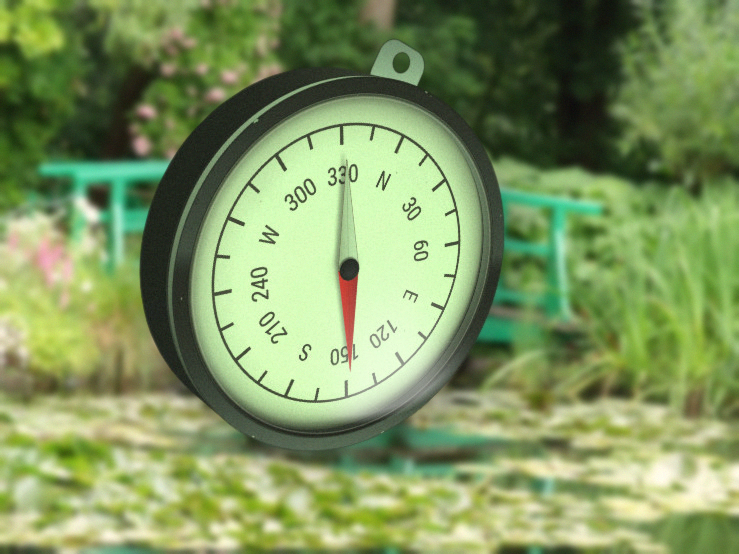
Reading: 150 °
